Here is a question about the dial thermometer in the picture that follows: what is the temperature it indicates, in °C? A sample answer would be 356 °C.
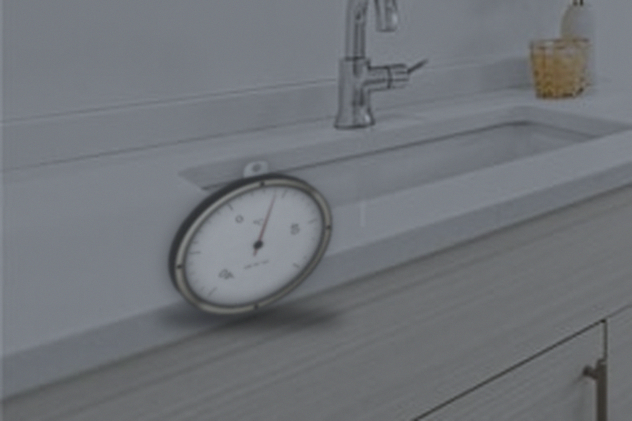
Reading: 16 °C
